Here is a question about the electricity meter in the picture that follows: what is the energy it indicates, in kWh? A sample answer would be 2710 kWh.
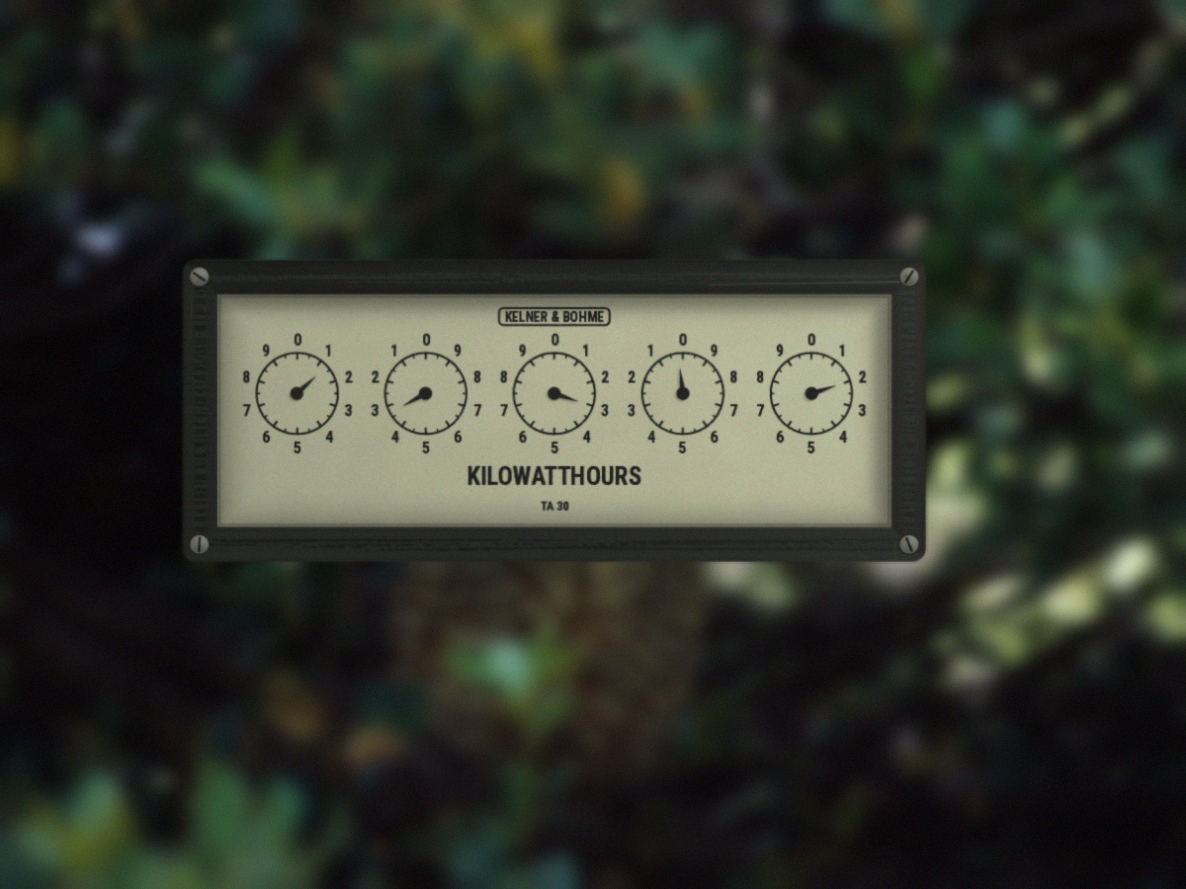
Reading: 13302 kWh
